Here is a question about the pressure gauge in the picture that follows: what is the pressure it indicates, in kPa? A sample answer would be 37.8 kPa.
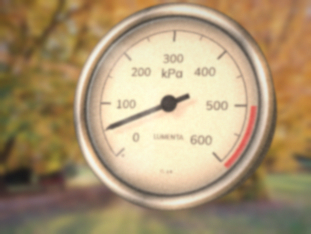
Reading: 50 kPa
